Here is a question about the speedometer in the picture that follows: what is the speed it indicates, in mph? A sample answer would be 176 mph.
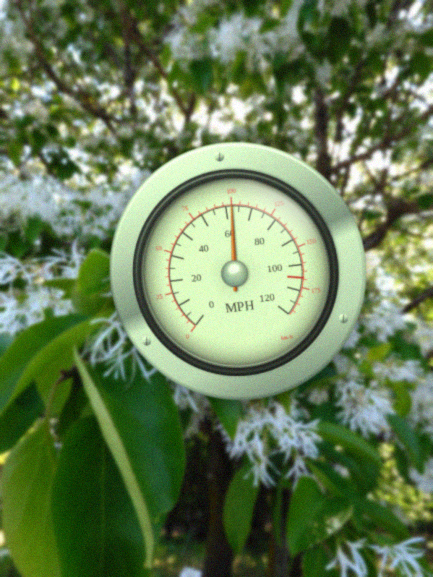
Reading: 62.5 mph
